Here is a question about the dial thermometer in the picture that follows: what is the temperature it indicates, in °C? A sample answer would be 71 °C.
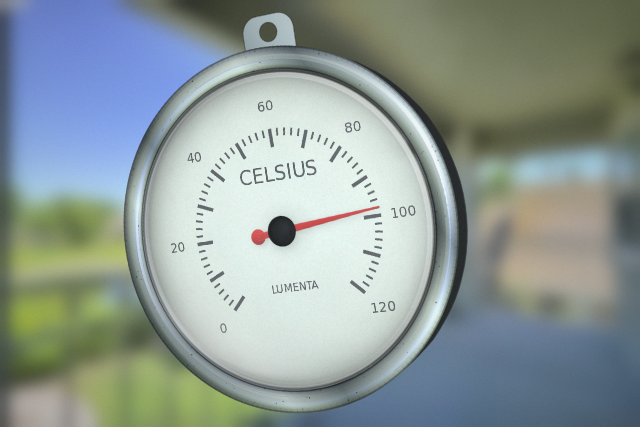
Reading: 98 °C
